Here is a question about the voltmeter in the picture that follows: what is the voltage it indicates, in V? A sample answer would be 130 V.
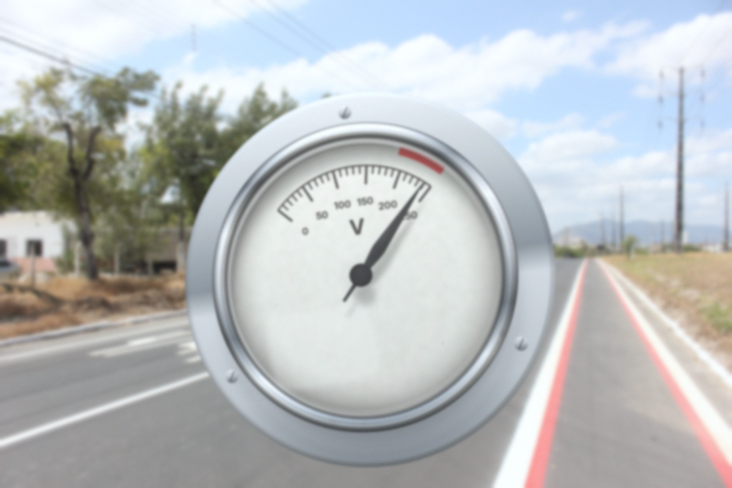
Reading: 240 V
